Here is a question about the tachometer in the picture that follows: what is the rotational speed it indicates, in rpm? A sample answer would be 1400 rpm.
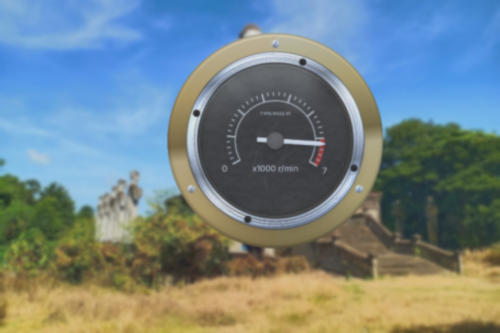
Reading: 6200 rpm
